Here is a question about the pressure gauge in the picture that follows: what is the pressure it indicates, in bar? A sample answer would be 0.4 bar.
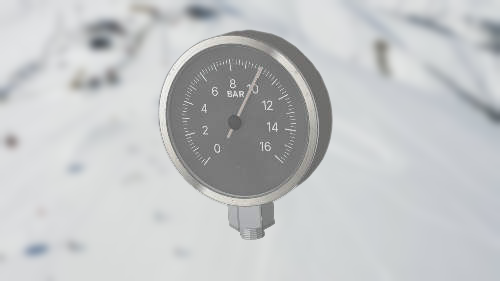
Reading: 10 bar
